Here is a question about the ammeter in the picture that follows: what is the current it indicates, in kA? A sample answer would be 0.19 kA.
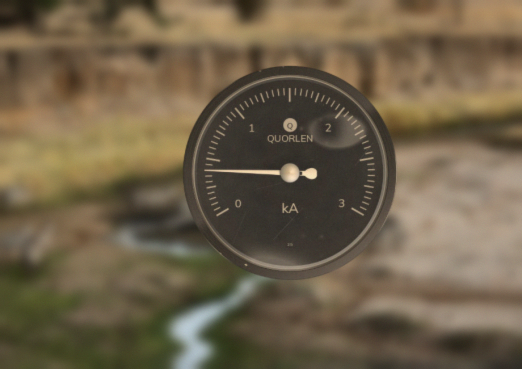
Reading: 0.4 kA
